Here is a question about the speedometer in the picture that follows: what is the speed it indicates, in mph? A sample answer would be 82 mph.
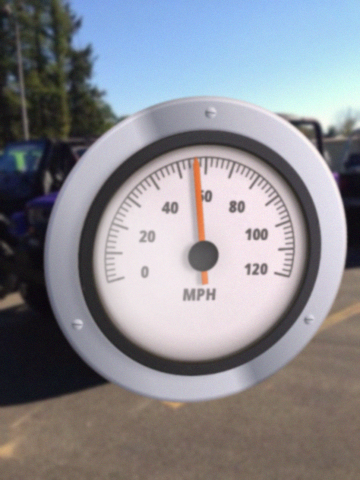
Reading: 56 mph
